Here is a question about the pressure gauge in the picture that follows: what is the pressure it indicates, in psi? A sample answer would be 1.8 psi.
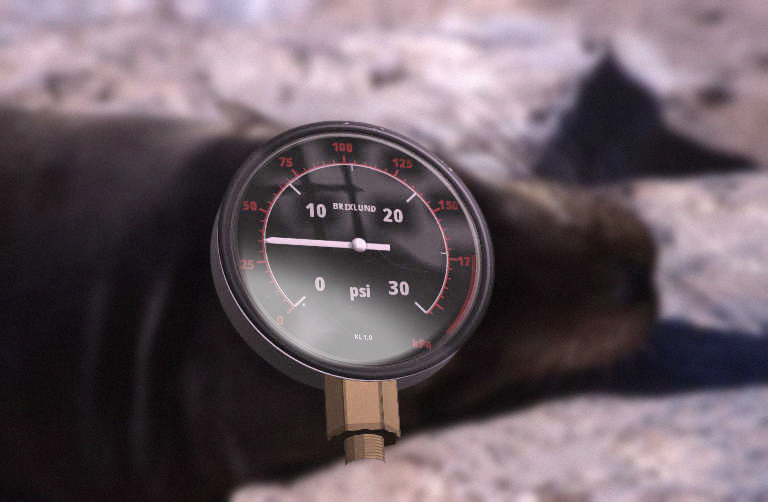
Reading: 5 psi
